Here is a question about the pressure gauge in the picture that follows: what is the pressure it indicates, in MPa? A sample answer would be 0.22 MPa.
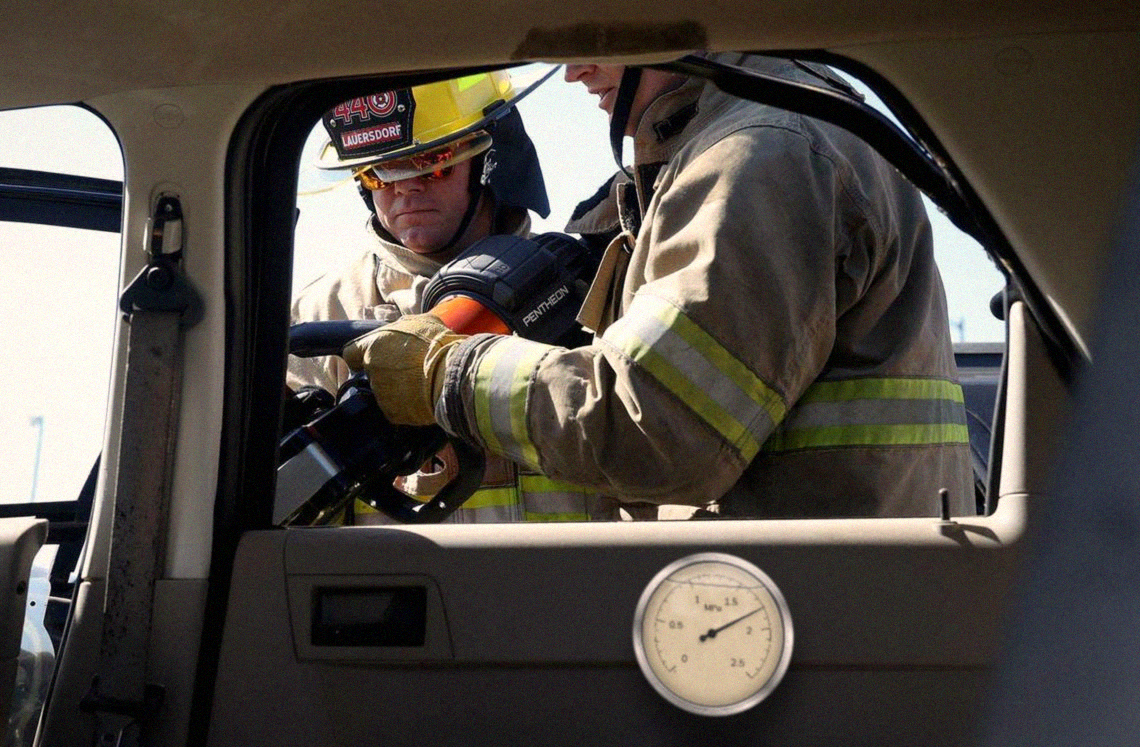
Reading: 1.8 MPa
